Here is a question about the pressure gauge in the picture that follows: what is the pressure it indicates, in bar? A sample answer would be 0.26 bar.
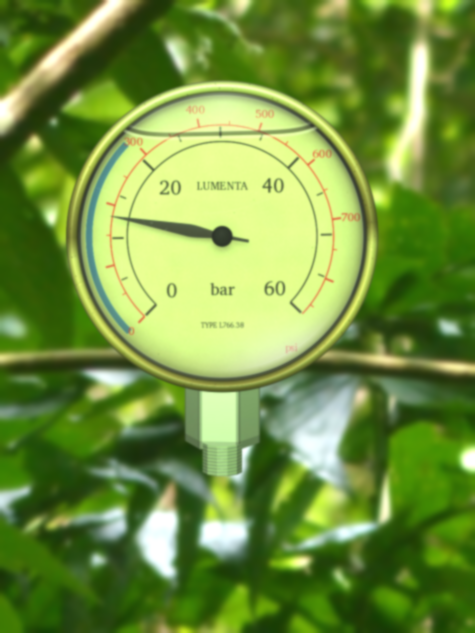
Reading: 12.5 bar
